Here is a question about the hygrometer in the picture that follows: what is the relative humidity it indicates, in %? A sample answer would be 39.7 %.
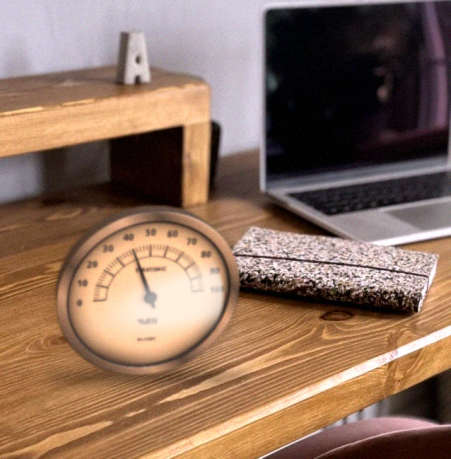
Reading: 40 %
